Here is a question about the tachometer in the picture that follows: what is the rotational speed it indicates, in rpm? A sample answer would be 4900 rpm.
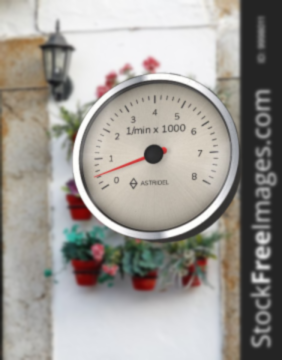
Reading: 400 rpm
